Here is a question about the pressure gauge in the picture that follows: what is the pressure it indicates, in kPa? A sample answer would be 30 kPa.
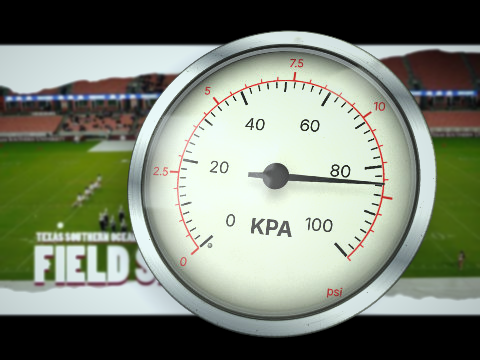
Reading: 84 kPa
